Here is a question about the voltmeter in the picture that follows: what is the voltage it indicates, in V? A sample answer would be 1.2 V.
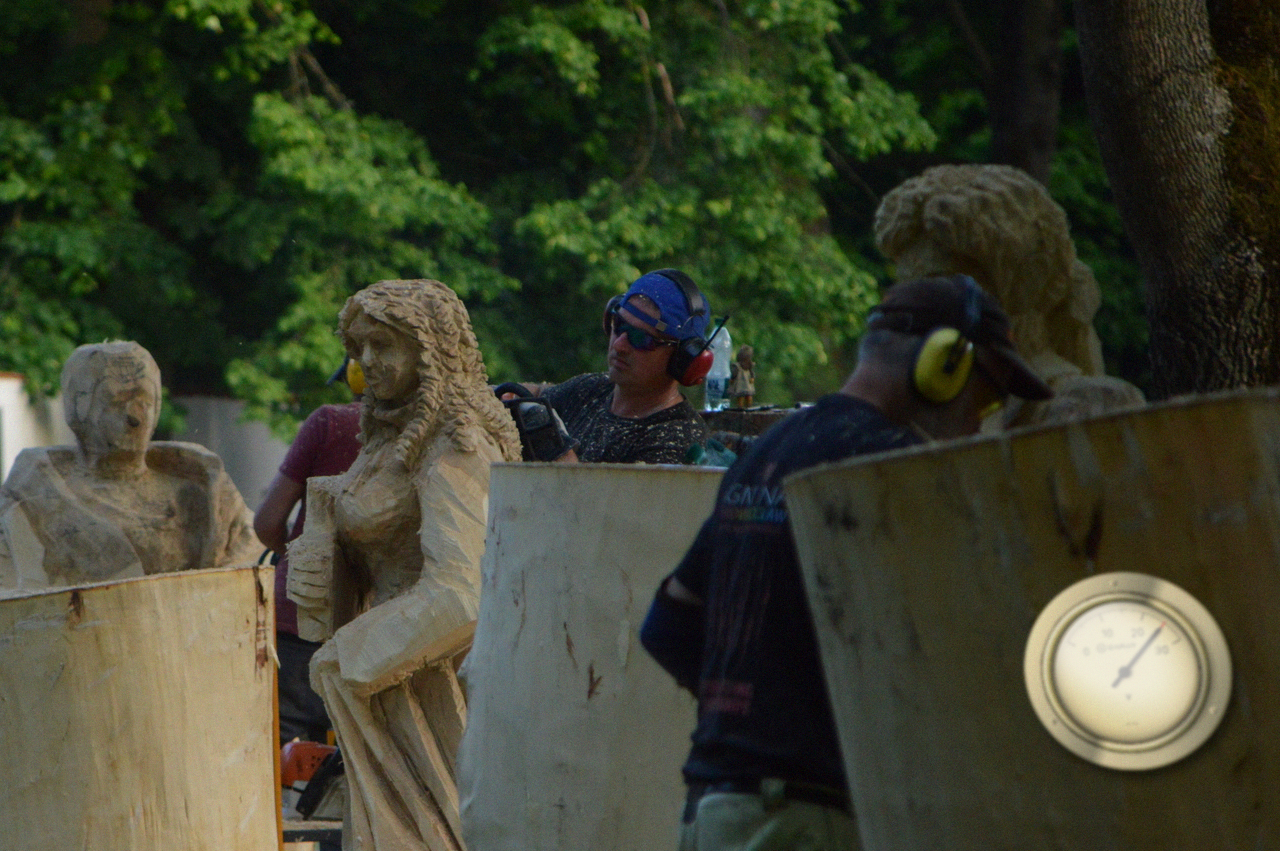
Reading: 25 V
